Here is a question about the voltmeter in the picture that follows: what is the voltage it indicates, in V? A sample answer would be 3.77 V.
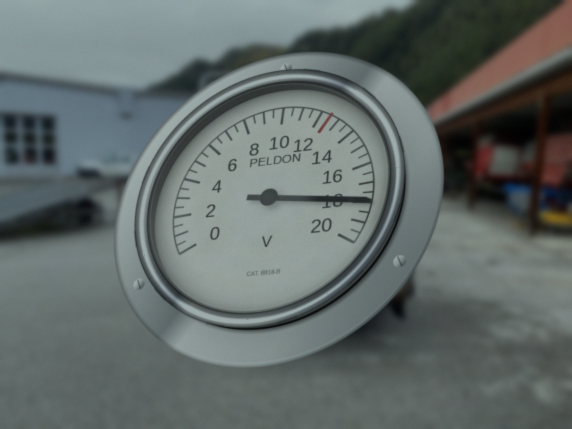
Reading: 18 V
